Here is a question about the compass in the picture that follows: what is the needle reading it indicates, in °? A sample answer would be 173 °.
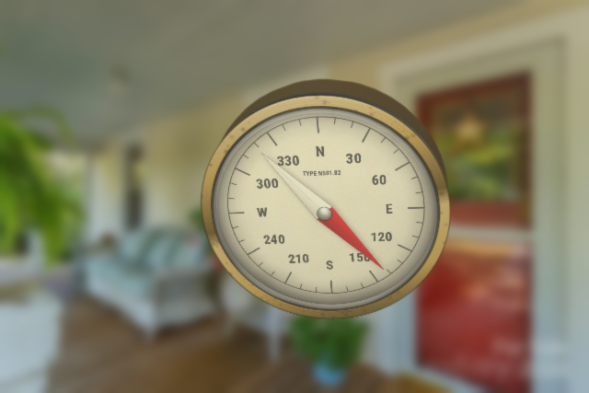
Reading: 140 °
